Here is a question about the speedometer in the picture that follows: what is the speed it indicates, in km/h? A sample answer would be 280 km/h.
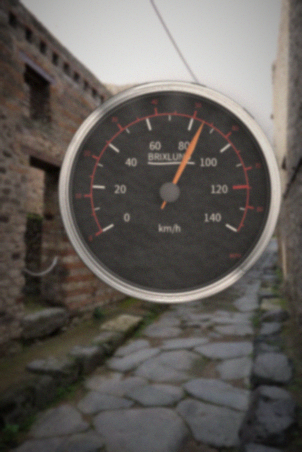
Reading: 85 km/h
